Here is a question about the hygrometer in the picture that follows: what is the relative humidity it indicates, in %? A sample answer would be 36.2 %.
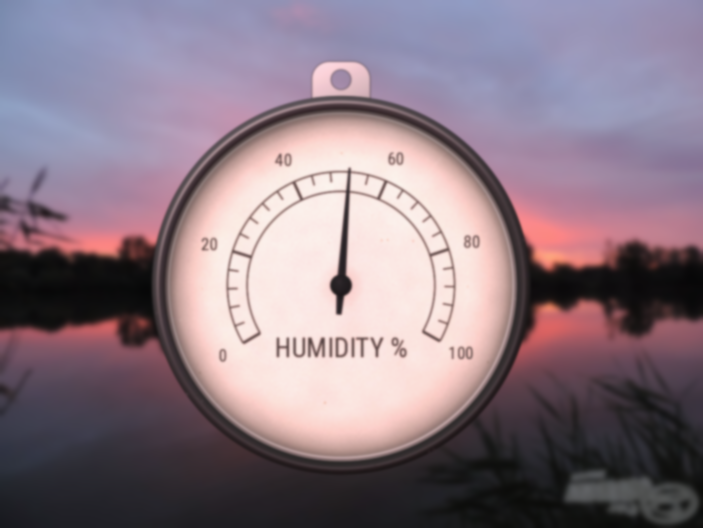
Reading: 52 %
